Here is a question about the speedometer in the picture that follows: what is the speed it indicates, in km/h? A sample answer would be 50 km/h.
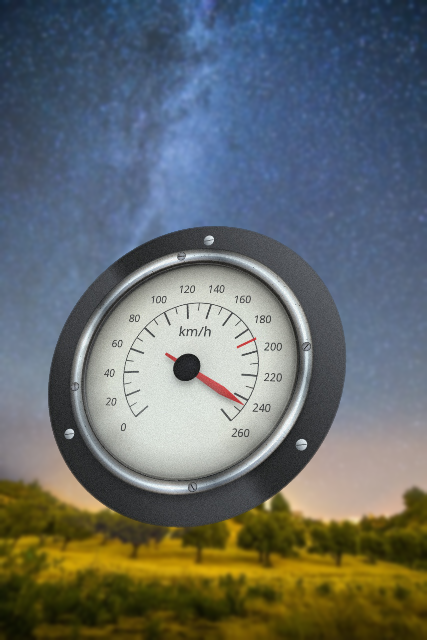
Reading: 245 km/h
